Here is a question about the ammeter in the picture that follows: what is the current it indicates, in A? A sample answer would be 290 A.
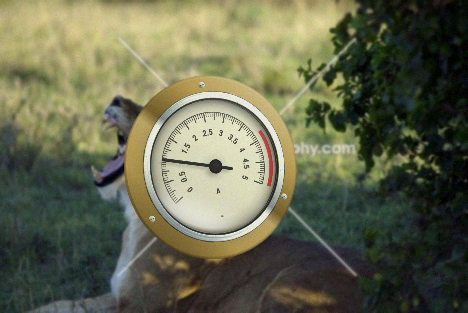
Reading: 1 A
